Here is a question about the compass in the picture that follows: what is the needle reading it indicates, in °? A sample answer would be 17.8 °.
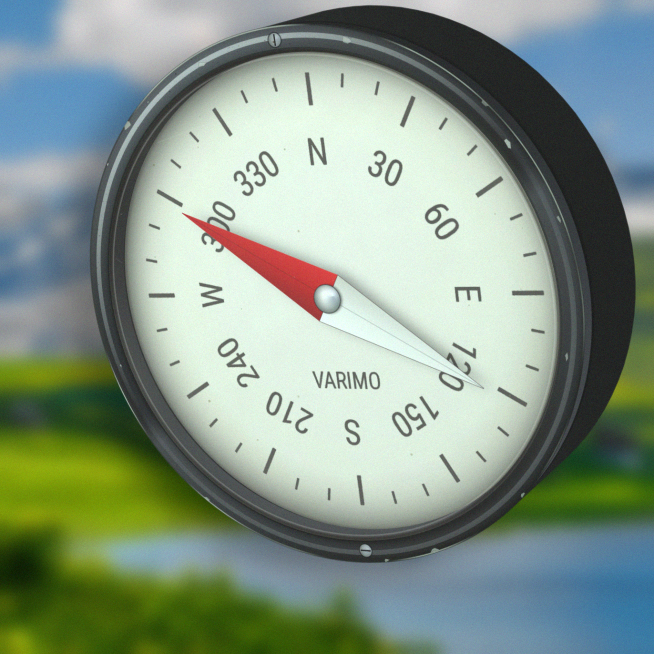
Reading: 300 °
